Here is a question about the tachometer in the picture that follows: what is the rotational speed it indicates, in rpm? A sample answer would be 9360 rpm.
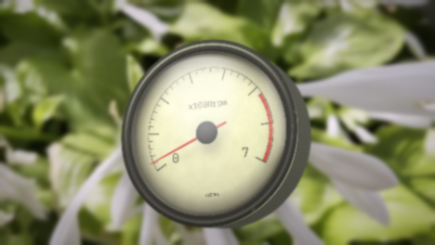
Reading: 200 rpm
